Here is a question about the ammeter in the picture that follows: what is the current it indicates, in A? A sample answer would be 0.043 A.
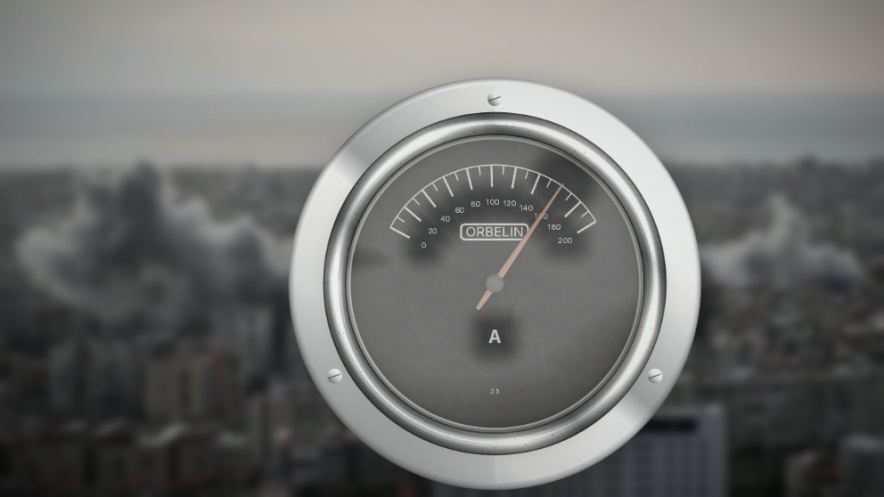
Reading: 160 A
